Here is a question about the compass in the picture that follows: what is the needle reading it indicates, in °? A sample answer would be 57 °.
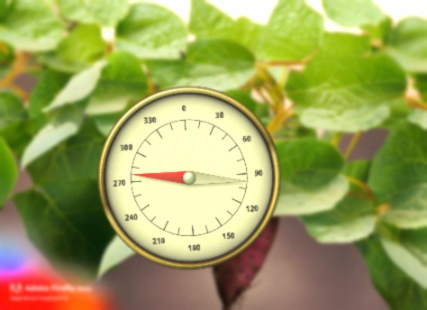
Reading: 277.5 °
